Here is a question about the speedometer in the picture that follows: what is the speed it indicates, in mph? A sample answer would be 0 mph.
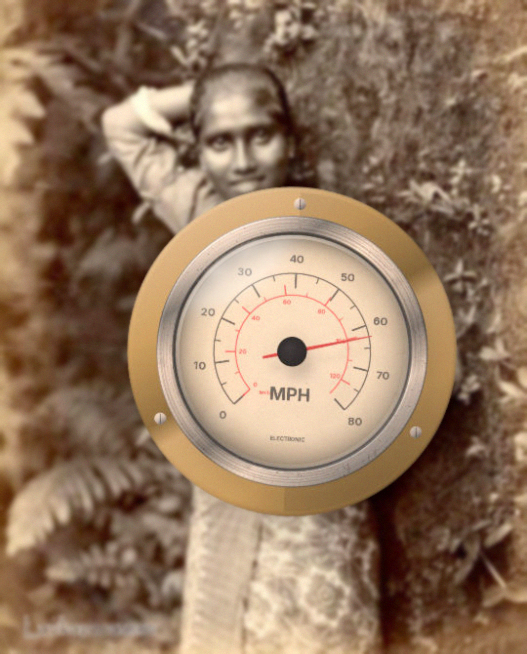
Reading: 62.5 mph
